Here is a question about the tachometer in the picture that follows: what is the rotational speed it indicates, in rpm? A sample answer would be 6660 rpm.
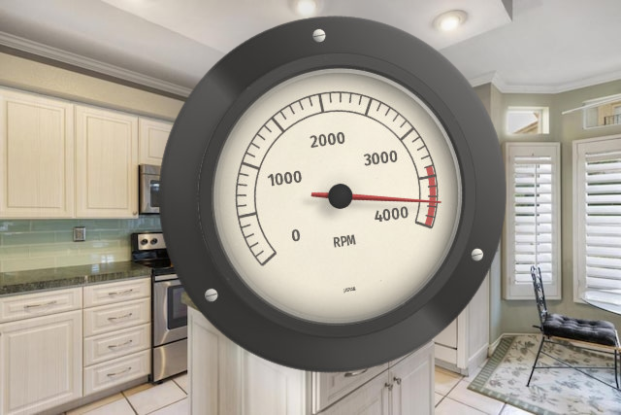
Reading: 3750 rpm
